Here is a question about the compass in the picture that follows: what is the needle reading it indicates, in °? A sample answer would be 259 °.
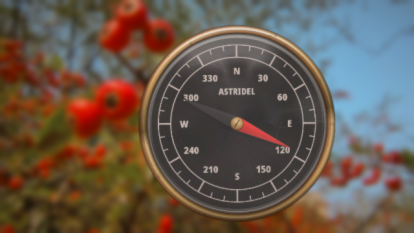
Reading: 115 °
